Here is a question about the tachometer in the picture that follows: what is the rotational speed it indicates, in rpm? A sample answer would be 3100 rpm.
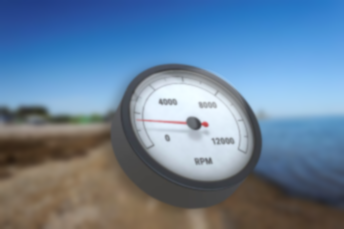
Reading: 1500 rpm
